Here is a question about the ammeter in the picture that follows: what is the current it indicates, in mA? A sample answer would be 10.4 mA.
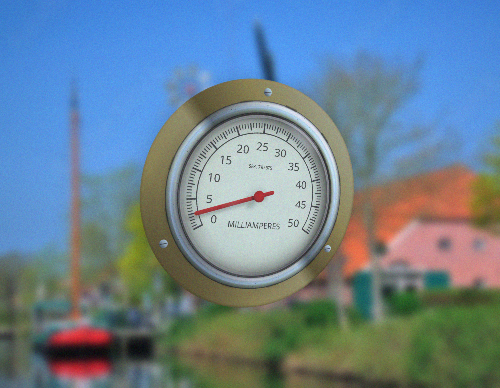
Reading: 2.5 mA
